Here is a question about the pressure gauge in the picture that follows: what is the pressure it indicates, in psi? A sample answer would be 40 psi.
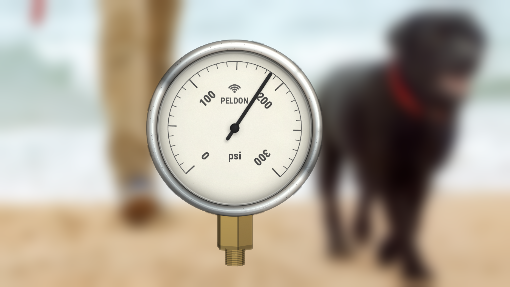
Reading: 185 psi
